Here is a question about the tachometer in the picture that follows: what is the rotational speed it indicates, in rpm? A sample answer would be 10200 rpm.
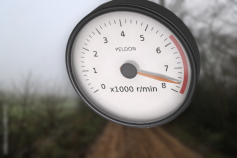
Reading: 7600 rpm
